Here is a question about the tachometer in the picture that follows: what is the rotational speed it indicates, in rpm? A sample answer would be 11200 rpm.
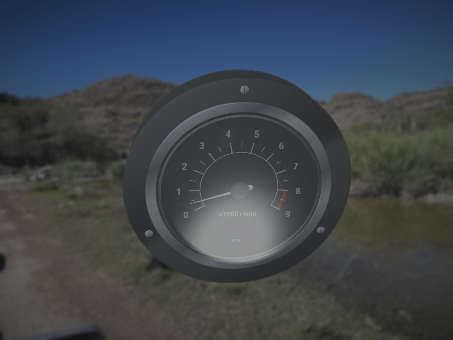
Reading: 500 rpm
